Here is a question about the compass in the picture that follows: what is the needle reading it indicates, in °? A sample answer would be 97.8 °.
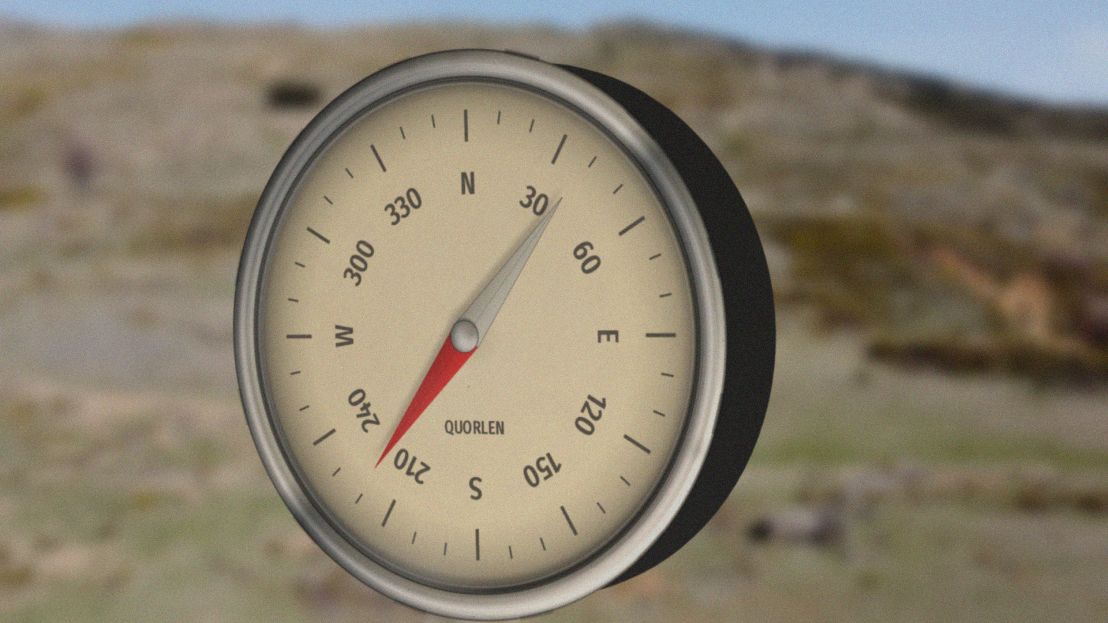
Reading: 220 °
